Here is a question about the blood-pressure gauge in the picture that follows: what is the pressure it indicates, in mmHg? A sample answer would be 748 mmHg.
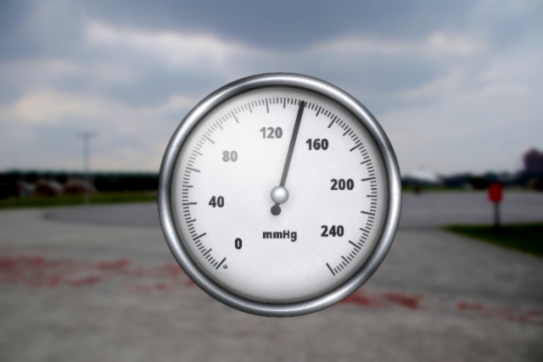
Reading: 140 mmHg
